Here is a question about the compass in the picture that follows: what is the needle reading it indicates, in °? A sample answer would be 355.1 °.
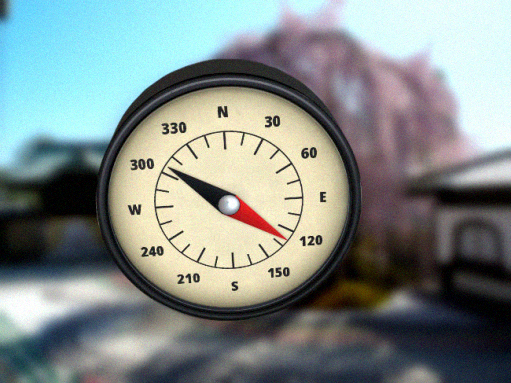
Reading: 127.5 °
